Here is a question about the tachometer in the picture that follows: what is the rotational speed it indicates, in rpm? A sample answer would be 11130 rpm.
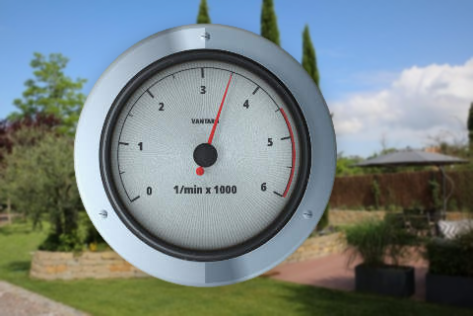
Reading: 3500 rpm
